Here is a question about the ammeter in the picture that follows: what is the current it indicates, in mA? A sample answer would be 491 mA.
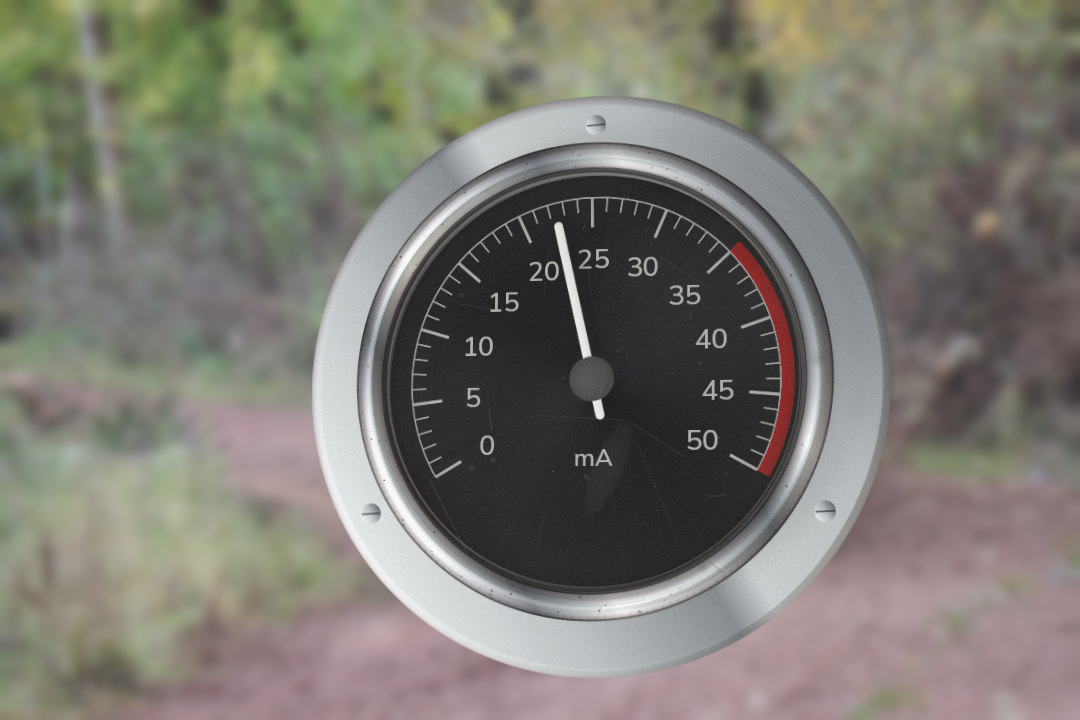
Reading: 22.5 mA
